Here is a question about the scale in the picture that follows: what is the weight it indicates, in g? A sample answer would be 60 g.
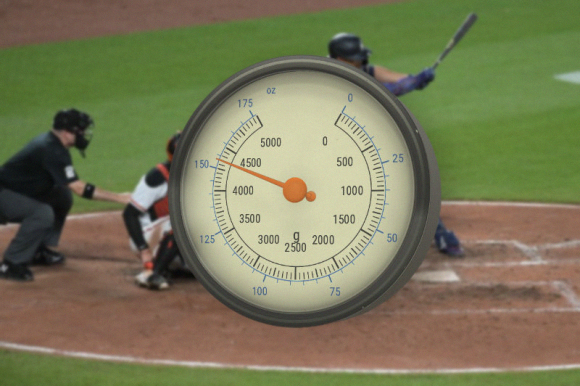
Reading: 4350 g
